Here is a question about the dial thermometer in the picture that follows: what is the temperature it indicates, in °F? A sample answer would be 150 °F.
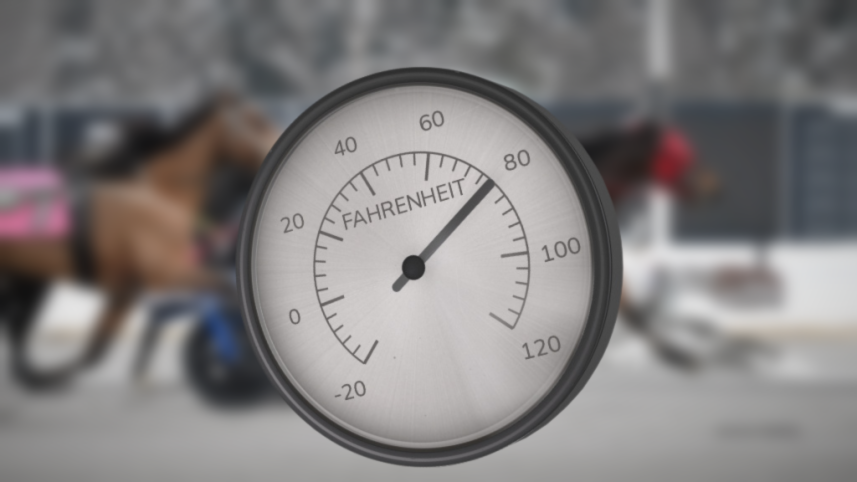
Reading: 80 °F
